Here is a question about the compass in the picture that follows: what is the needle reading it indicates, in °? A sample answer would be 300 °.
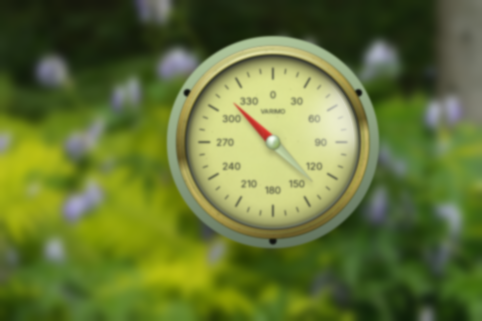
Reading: 315 °
